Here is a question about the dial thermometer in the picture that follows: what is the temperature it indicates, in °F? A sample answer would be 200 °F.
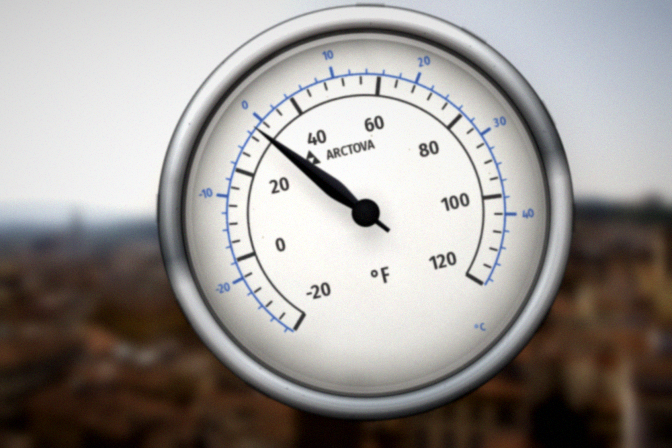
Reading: 30 °F
